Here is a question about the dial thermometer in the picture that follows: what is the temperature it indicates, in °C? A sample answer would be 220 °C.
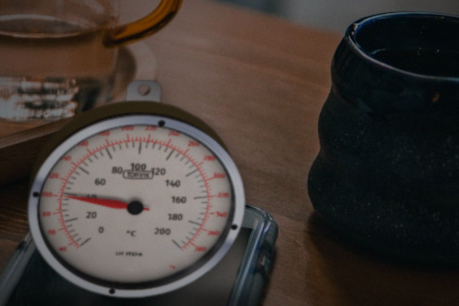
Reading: 40 °C
